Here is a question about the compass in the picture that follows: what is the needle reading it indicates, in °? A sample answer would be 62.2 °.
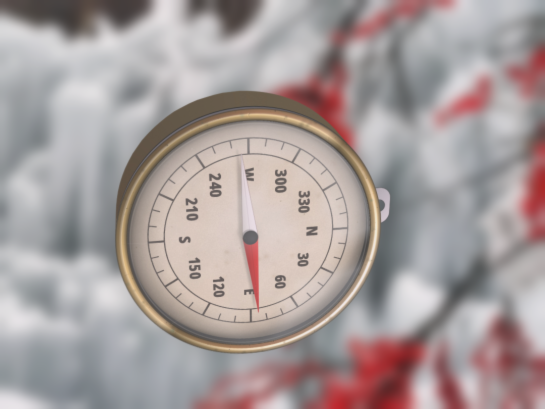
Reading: 85 °
